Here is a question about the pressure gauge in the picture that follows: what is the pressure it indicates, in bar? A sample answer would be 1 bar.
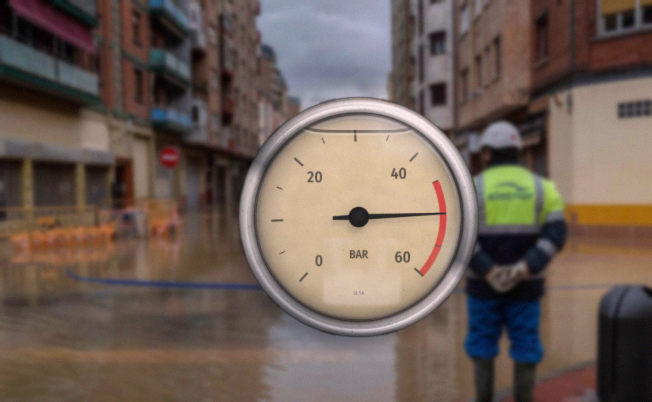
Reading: 50 bar
